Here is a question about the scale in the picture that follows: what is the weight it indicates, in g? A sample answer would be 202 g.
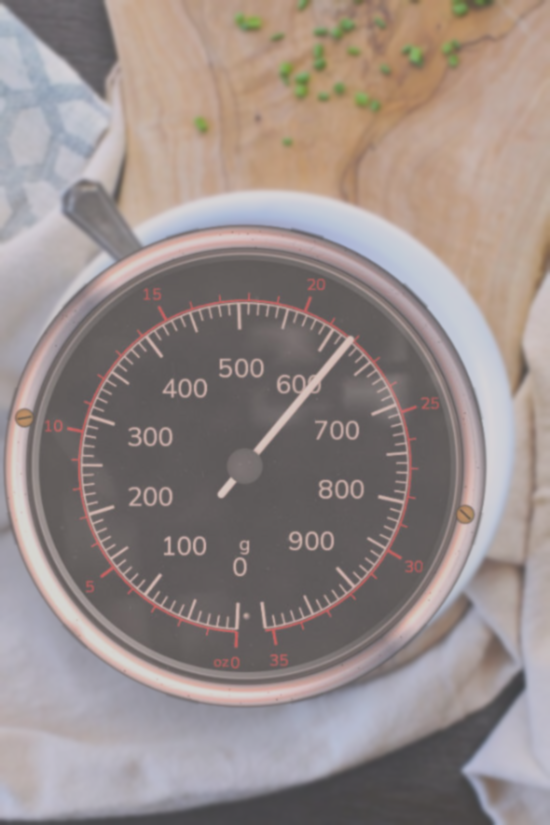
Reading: 620 g
